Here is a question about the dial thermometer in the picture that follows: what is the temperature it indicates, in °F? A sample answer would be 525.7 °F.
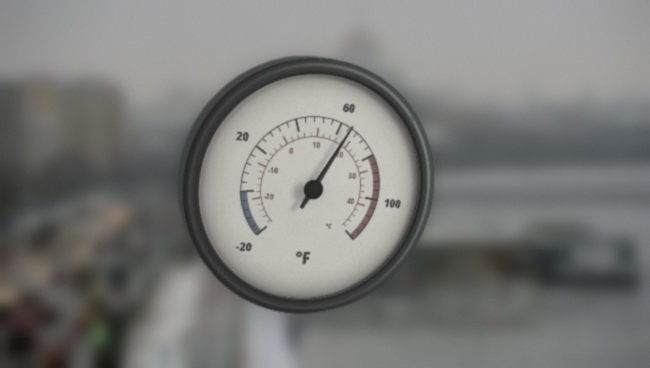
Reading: 64 °F
